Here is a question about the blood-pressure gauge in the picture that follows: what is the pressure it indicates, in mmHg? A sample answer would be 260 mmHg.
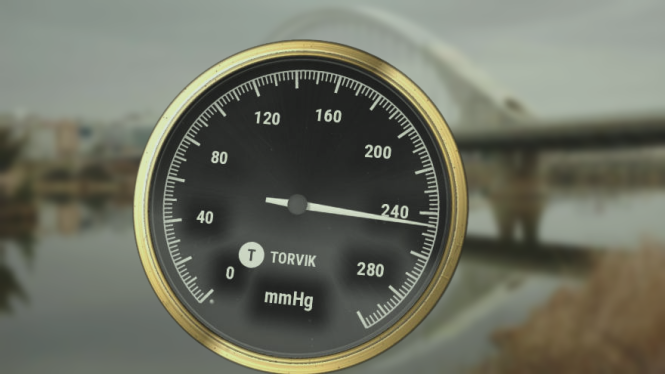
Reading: 246 mmHg
